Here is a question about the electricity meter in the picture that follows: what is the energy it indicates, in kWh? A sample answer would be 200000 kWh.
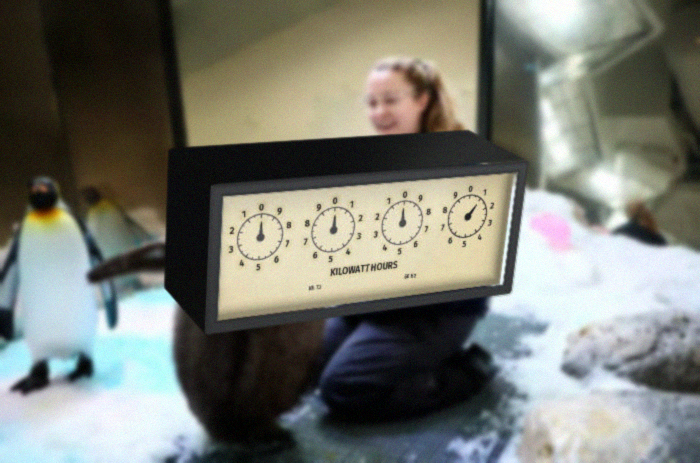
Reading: 1 kWh
